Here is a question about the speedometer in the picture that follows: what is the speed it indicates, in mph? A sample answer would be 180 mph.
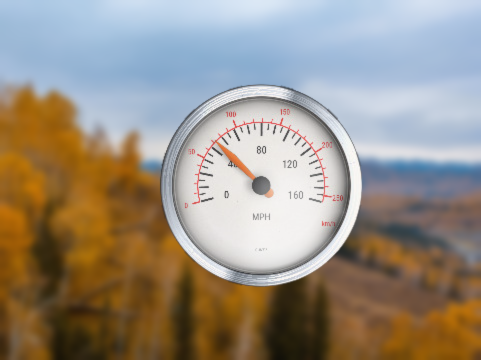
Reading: 45 mph
